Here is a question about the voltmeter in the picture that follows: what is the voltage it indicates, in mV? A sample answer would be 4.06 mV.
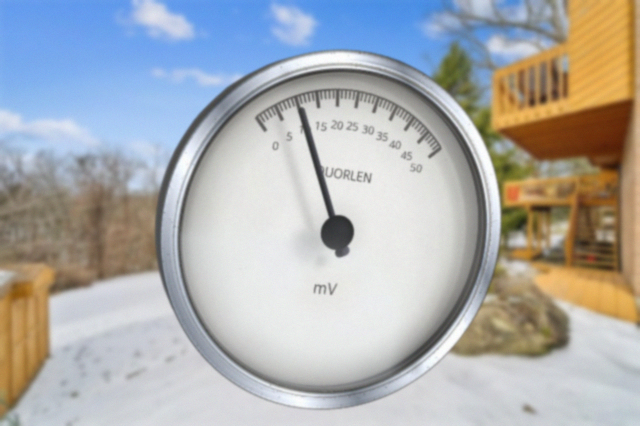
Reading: 10 mV
